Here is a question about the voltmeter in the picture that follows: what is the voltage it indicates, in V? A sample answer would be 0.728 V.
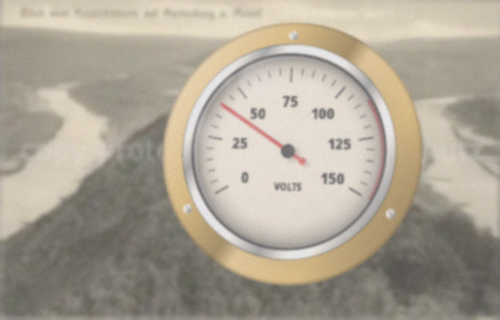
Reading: 40 V
